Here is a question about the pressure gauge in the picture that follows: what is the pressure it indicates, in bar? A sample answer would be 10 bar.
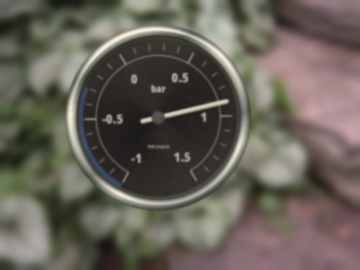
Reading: 0.9 bar
